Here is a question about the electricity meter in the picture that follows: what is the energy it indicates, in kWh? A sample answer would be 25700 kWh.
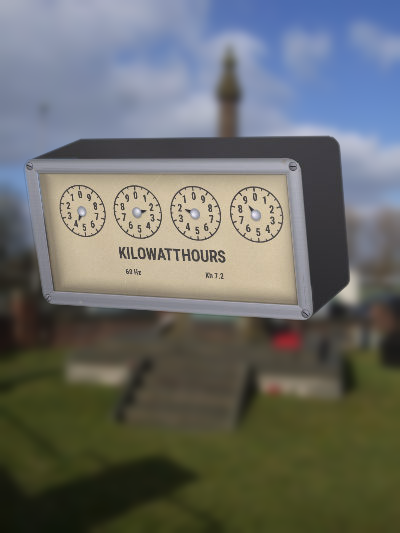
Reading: 4219 kWh
